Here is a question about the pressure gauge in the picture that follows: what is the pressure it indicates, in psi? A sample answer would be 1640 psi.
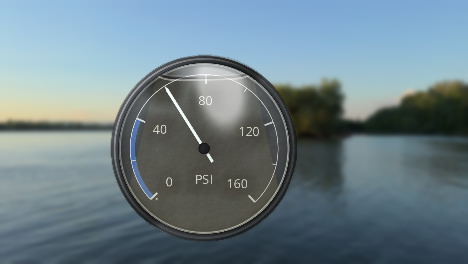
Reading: 60 psi
